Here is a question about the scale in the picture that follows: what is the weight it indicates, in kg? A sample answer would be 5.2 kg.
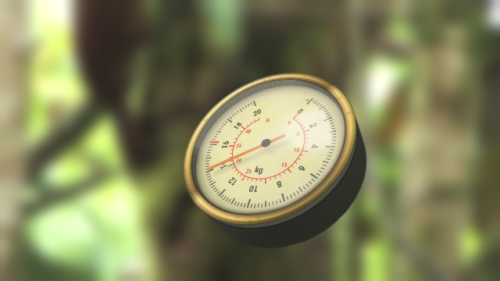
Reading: 14 kg
